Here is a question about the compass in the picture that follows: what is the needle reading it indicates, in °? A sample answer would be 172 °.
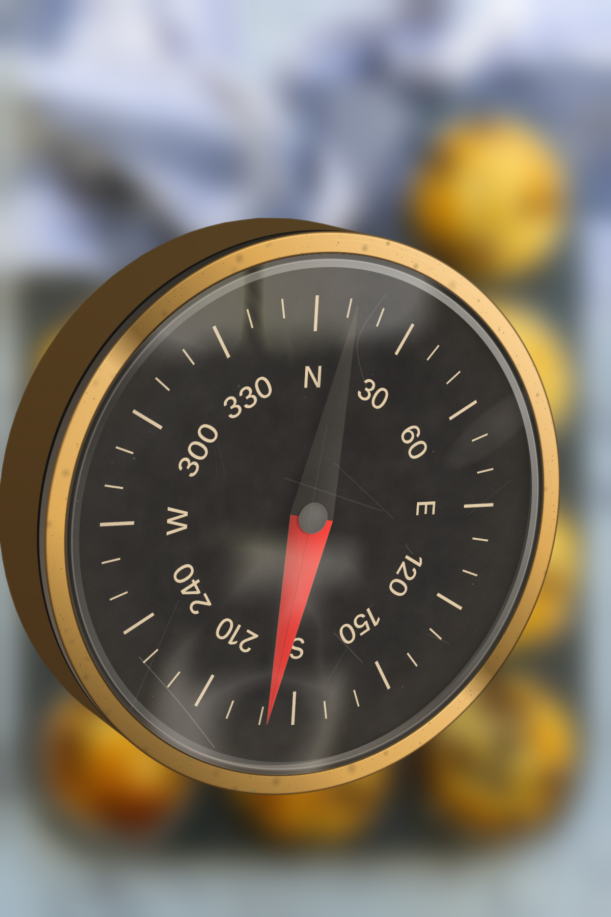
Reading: 190 °
